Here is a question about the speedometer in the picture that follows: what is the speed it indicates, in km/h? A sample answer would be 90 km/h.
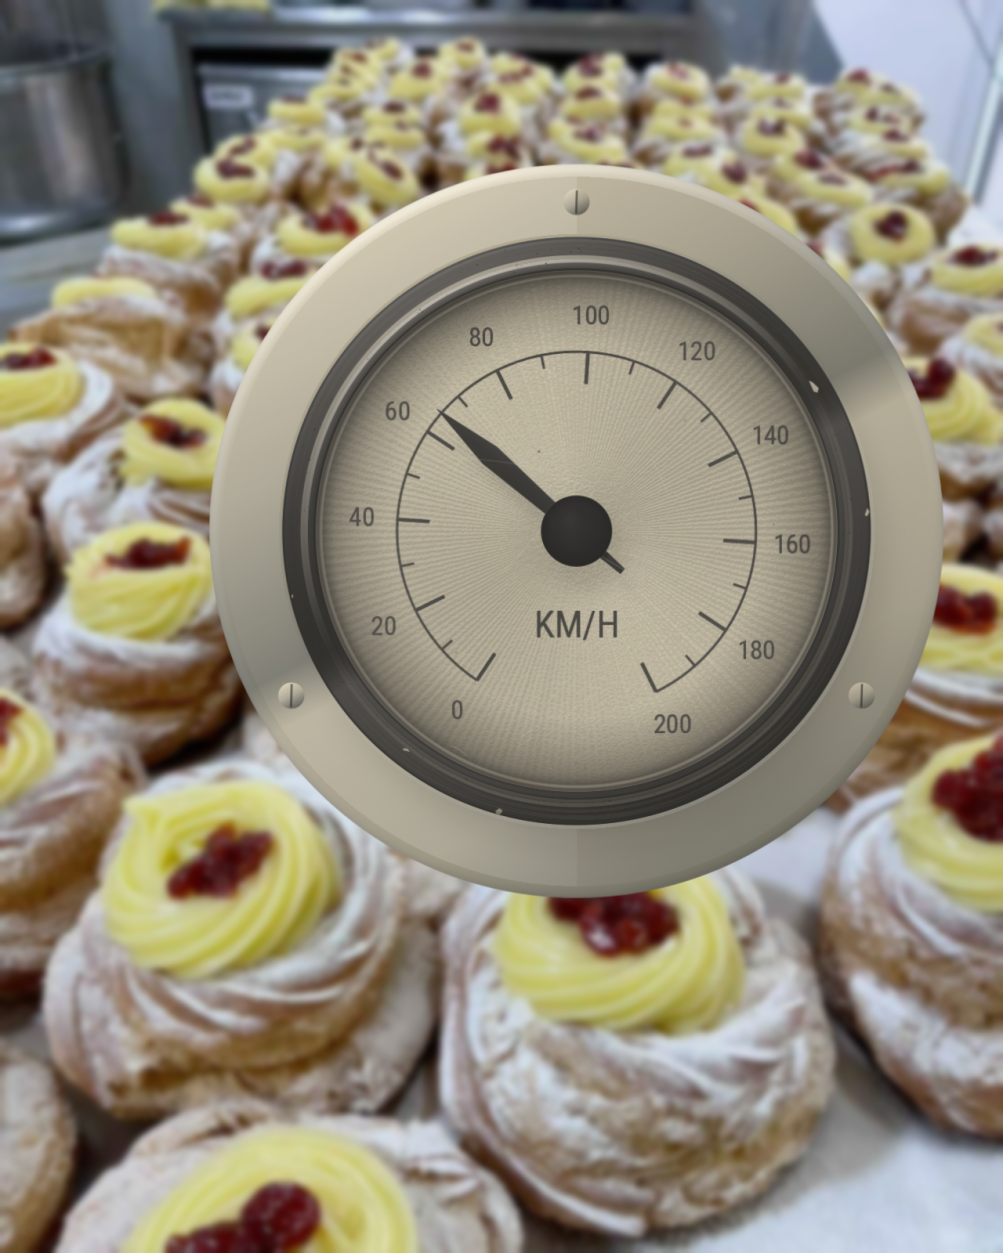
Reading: 65 km/h
